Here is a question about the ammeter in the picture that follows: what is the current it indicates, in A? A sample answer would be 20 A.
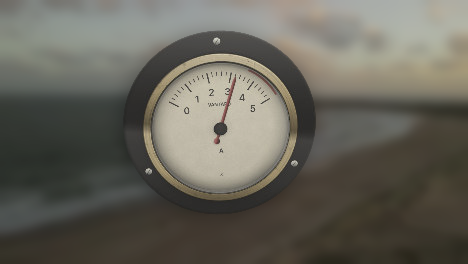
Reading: 3.2 A
